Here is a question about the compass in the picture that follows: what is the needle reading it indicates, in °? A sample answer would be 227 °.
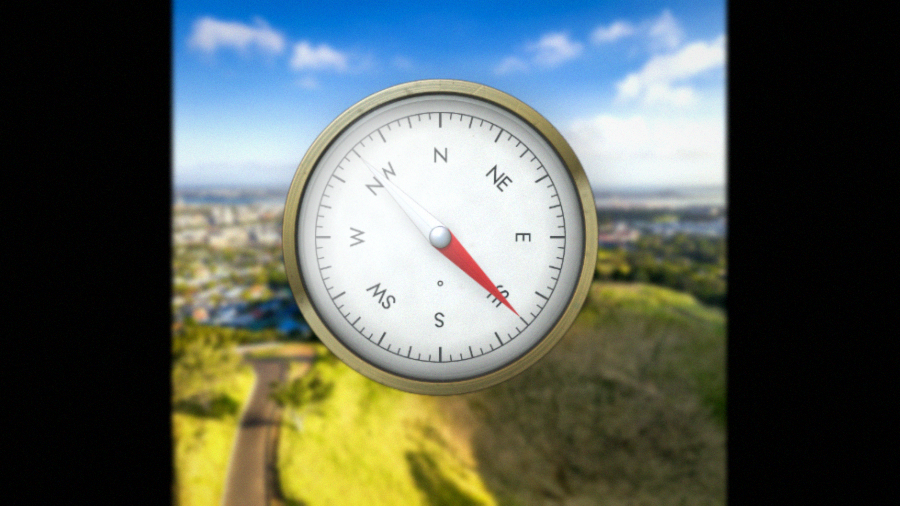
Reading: 135 °
